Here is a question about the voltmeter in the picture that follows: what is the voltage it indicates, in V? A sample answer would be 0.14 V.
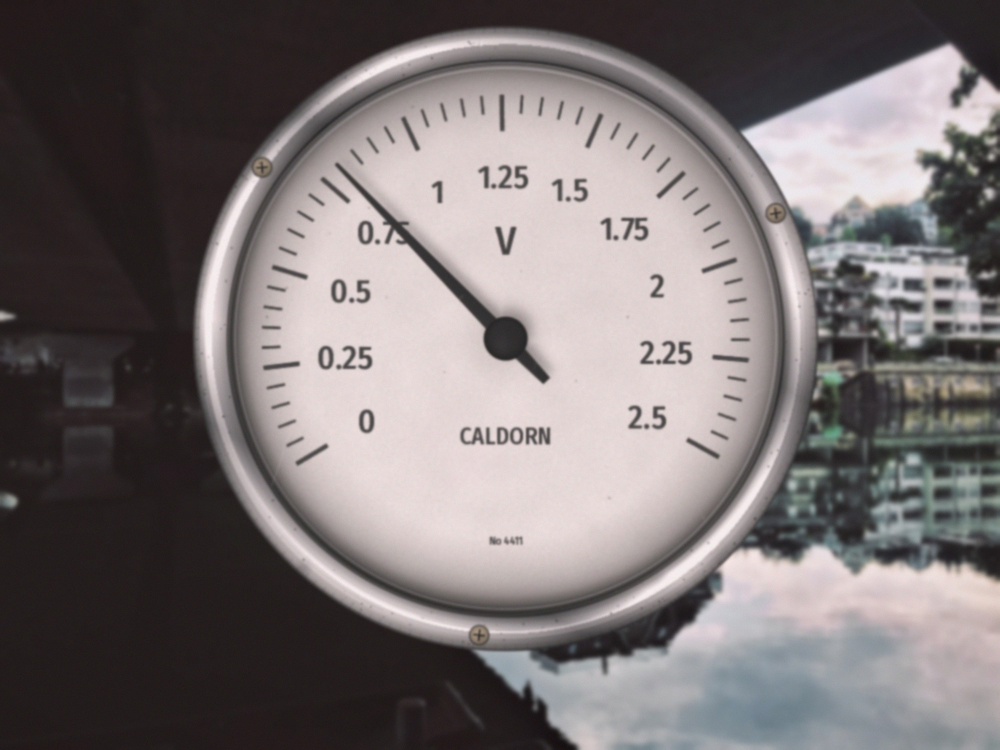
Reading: 0.8 V
